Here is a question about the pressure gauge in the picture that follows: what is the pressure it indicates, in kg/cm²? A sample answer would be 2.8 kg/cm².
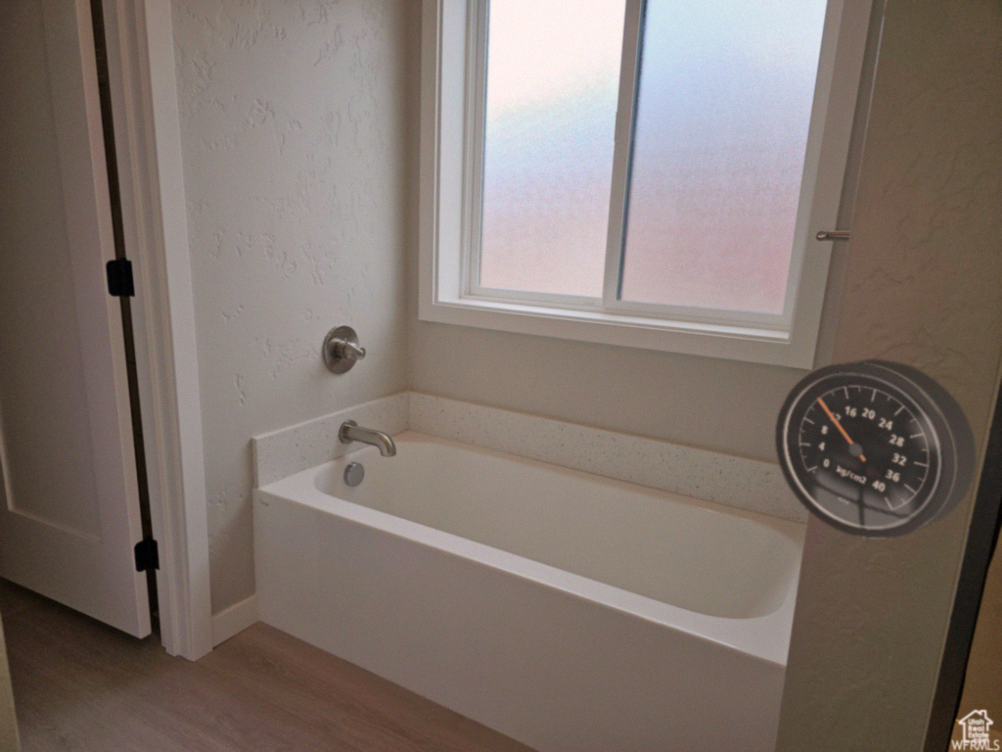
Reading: 12 kg/cm²
